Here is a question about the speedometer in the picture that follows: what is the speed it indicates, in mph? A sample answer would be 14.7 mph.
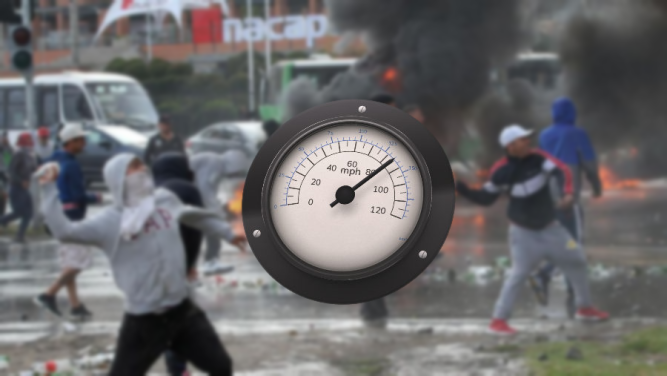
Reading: 85 mph
